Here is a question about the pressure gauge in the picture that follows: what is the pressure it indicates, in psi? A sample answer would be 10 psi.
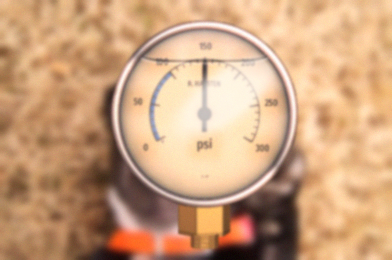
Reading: 150 psi
